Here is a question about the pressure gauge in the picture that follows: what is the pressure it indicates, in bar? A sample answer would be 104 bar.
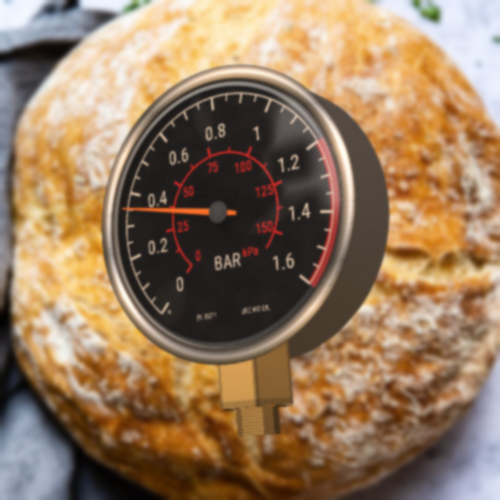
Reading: 0.35 bar
